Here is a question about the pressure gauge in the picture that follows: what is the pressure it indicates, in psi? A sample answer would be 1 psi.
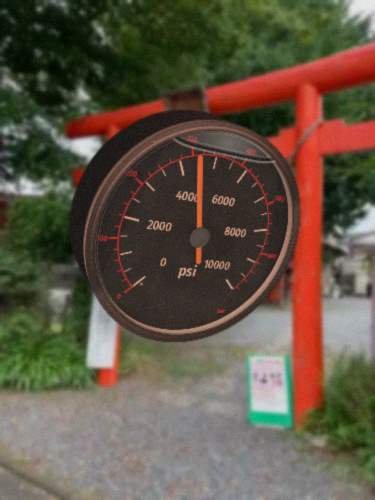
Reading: 4500 psi
